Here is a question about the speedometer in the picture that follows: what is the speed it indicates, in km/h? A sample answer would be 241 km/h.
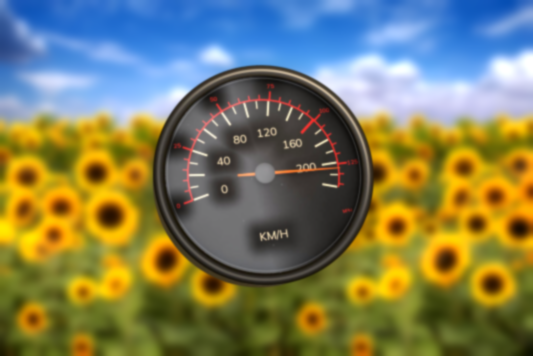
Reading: 205 km/h
